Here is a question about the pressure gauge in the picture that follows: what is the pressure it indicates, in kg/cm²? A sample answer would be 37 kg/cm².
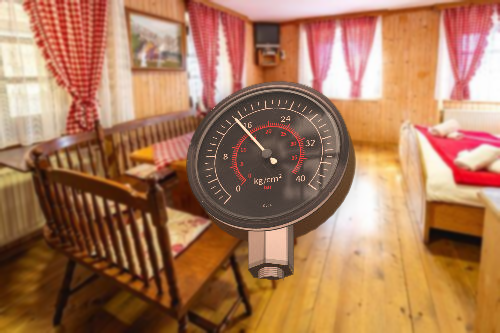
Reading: 15 kg/cm²
